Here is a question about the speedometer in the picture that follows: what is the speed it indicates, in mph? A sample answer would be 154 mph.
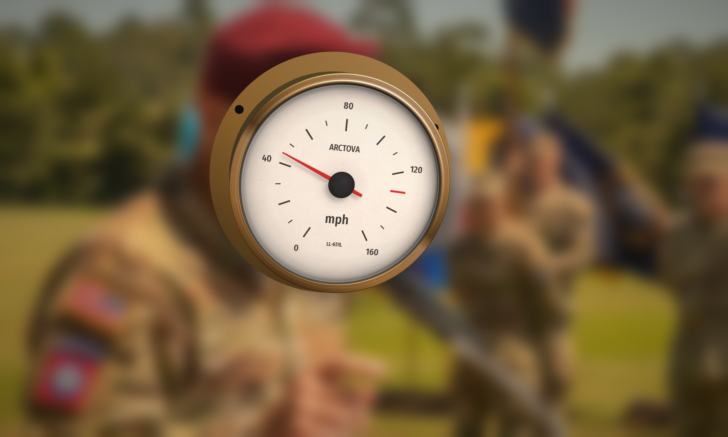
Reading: 45 mph
